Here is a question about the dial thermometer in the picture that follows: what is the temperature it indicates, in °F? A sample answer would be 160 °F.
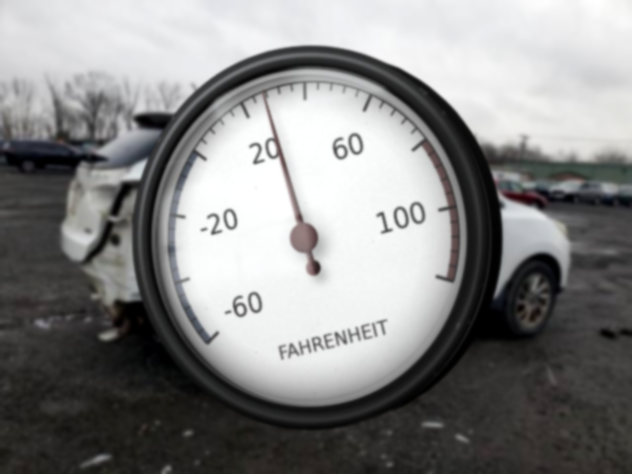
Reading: 28 °F
